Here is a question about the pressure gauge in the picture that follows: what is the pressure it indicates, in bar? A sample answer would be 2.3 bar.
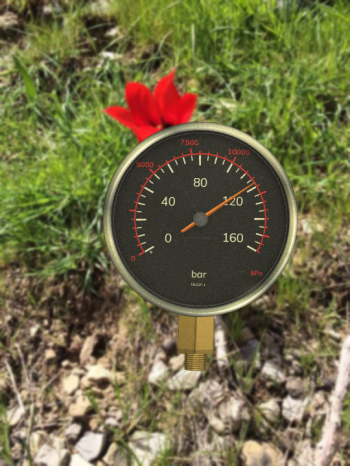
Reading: 117.5 bar
